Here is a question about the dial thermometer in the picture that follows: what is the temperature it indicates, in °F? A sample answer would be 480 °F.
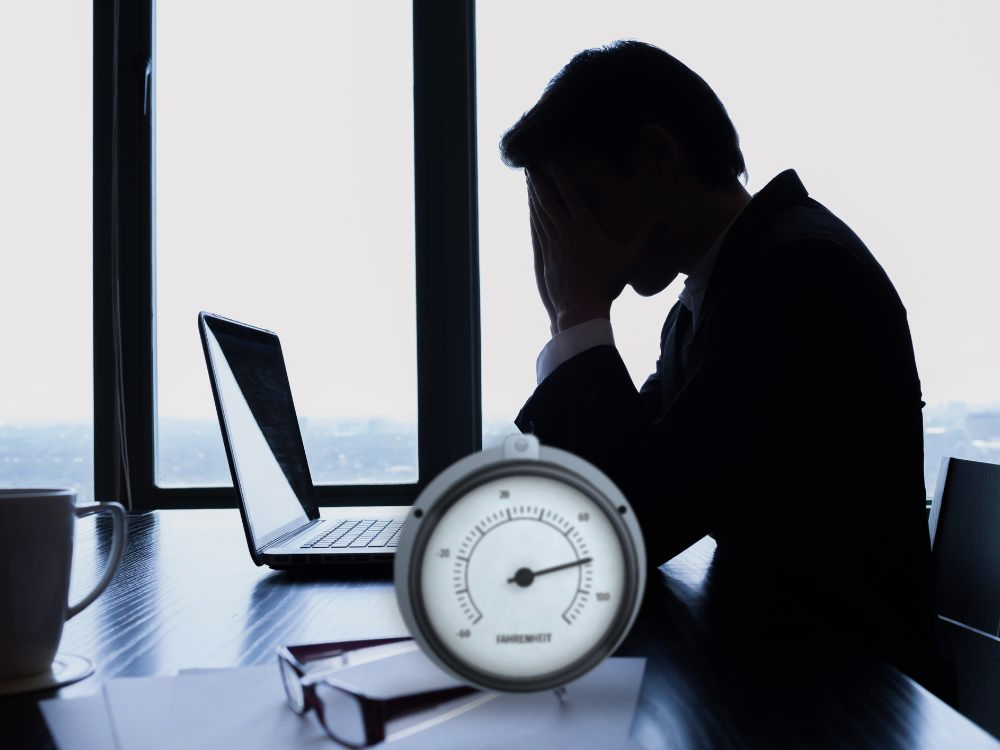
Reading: 80 °F
